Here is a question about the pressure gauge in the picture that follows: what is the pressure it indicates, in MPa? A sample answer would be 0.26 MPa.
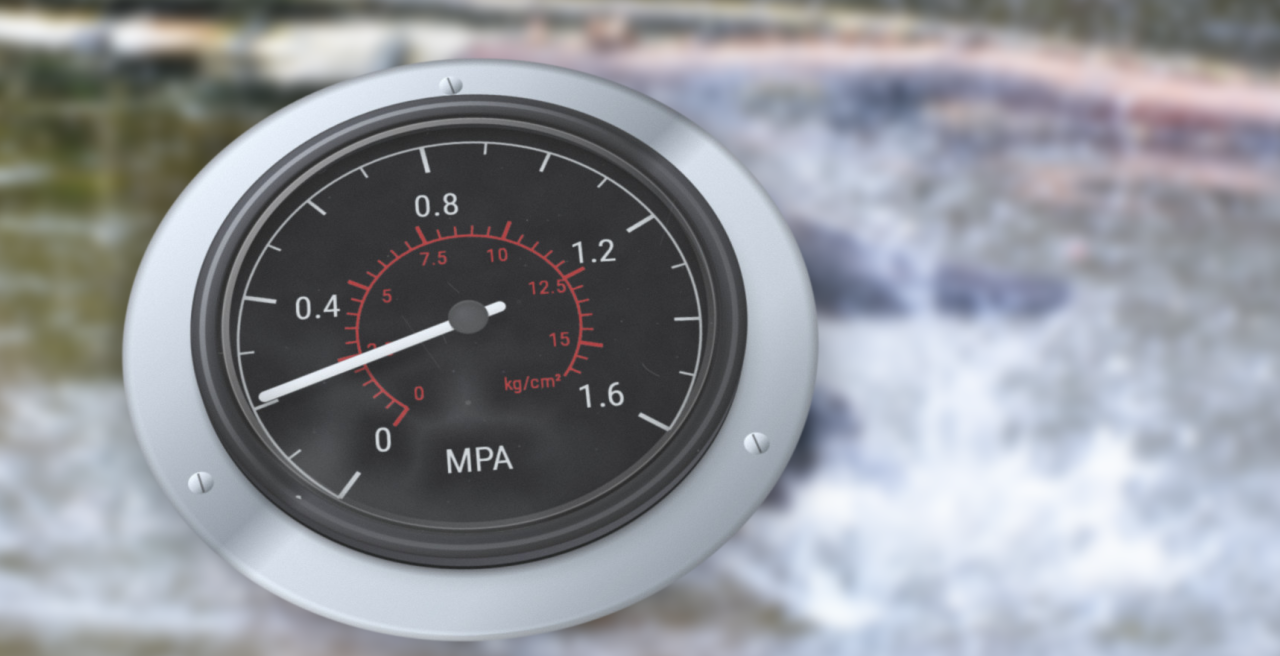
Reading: 0.2 MPa
